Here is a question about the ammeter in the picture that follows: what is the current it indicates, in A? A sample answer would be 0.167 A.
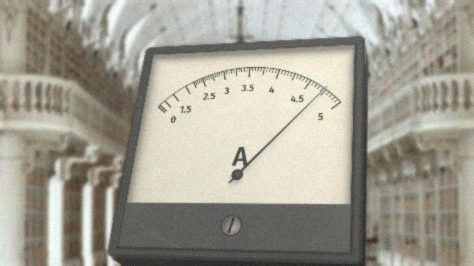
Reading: 4.75 A
